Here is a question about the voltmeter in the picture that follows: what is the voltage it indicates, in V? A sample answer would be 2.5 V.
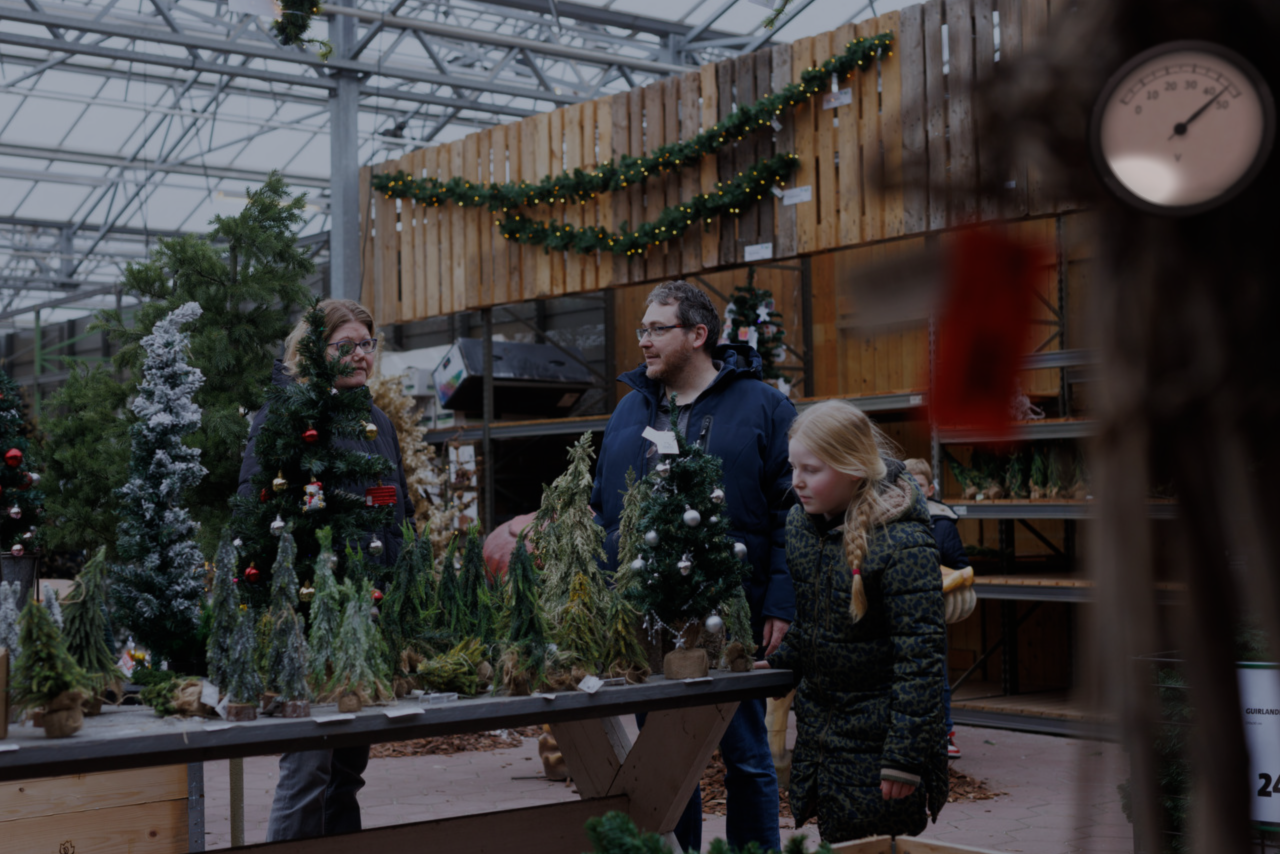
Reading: 45 V
